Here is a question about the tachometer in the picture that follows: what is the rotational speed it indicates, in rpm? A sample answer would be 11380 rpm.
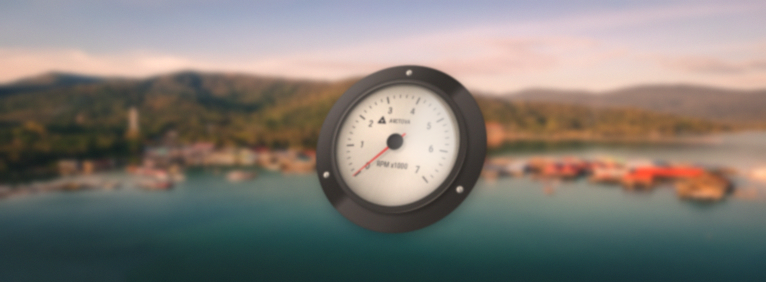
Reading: 0 rpm
